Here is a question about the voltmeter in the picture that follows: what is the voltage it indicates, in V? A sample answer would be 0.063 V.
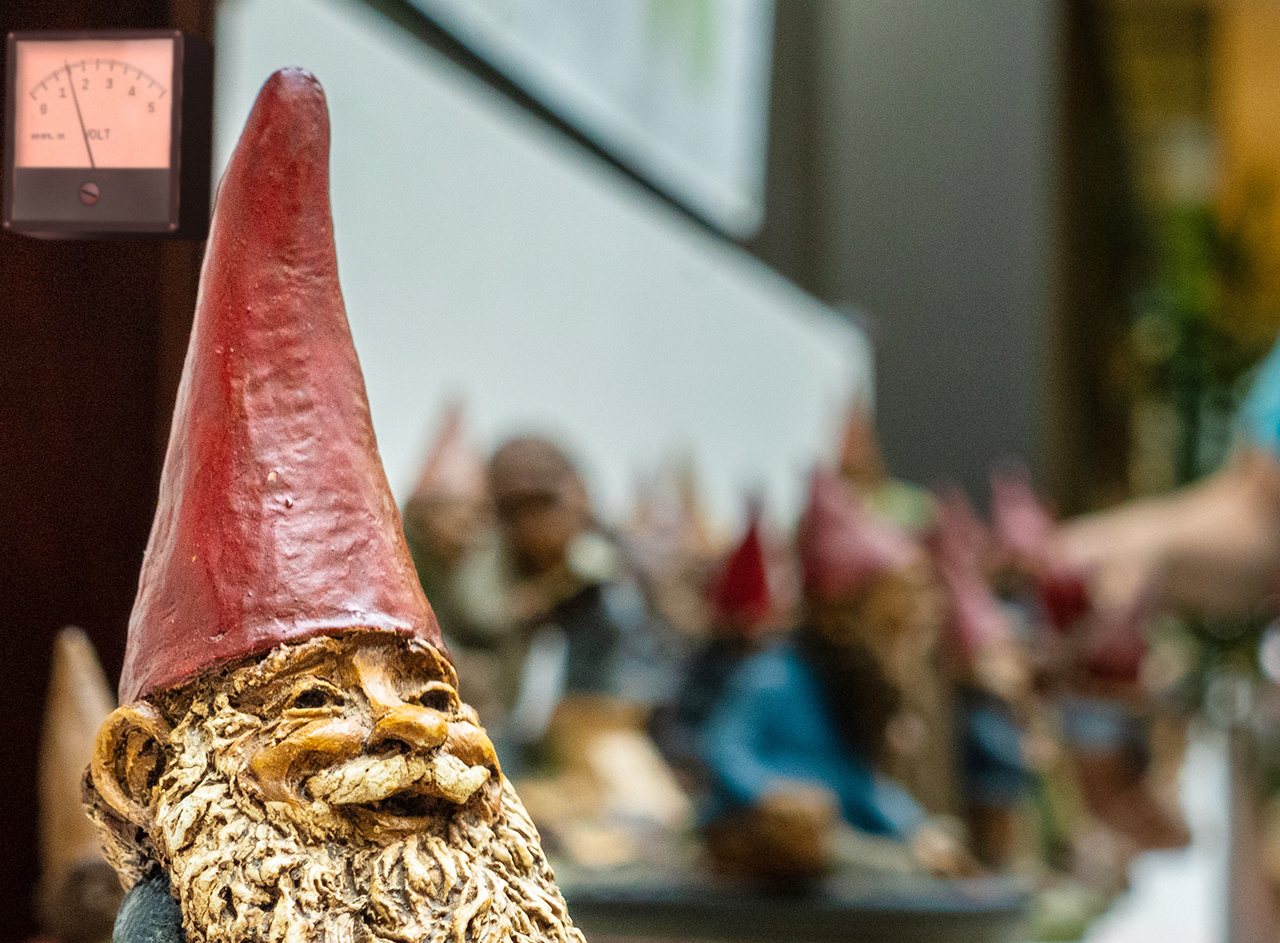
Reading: 1.5 V
